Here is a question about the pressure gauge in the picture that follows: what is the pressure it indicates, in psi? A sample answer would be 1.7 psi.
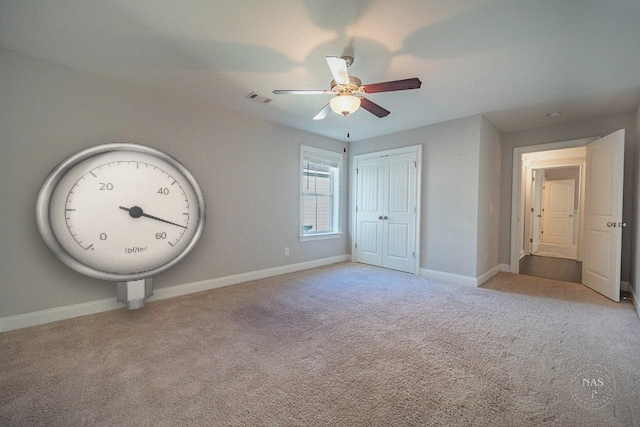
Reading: 54 psi
